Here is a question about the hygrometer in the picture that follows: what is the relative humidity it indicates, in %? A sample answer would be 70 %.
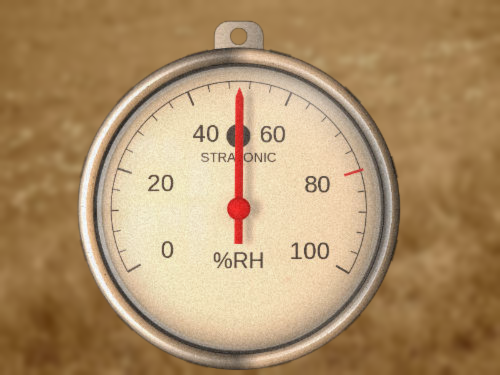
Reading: 50 %
